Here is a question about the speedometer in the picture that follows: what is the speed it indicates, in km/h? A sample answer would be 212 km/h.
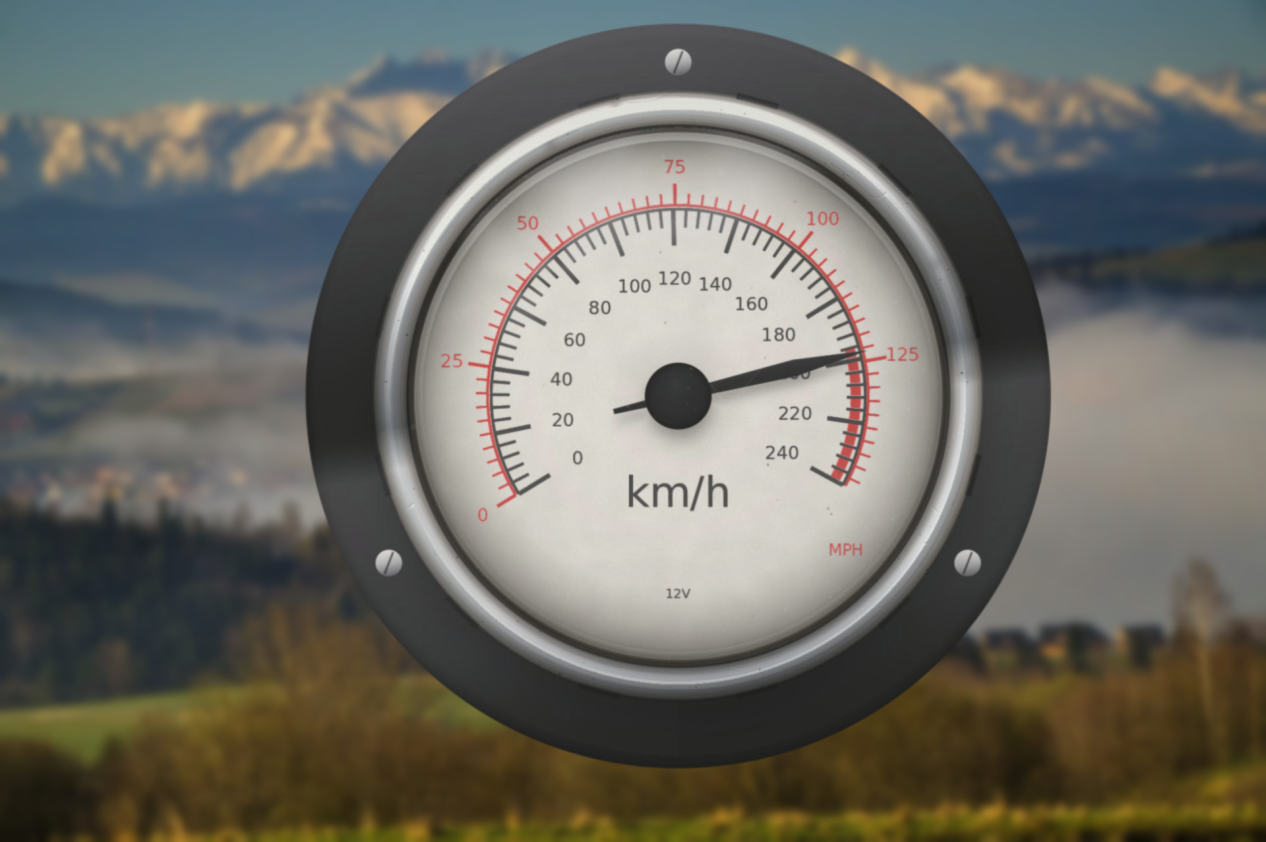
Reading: 198 km/h
